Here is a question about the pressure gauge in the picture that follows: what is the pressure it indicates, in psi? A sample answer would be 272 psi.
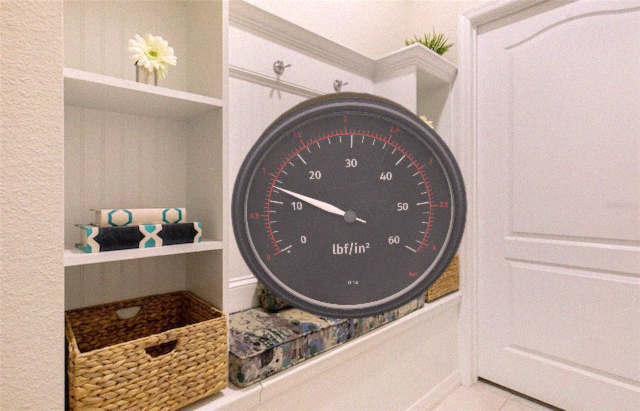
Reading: 13 psi
